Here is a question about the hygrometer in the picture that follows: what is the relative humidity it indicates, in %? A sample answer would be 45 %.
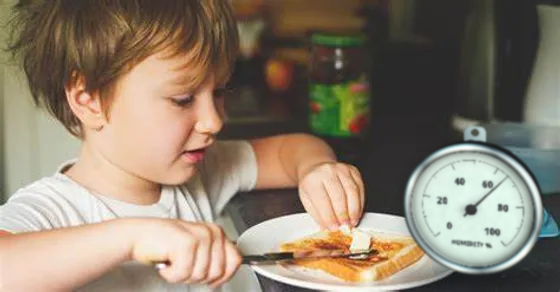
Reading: 65 %
